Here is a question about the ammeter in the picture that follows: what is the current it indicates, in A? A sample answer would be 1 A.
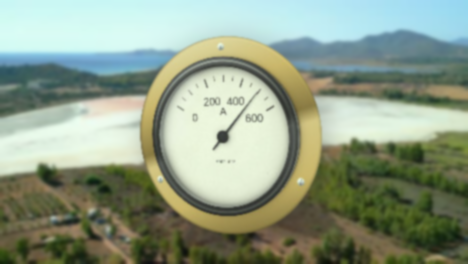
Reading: 500 A
